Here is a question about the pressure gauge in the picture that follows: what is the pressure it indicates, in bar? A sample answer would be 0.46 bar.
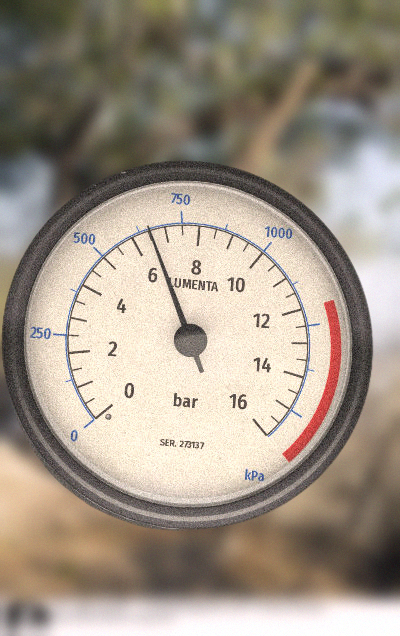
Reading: 6.5 bar
